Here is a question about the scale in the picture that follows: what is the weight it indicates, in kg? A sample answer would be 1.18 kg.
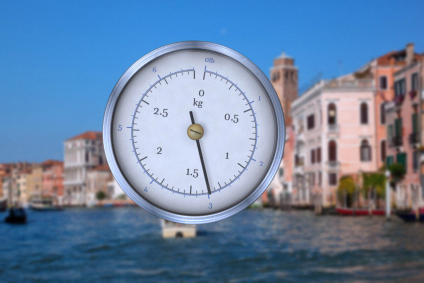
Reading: 1.35 kg
